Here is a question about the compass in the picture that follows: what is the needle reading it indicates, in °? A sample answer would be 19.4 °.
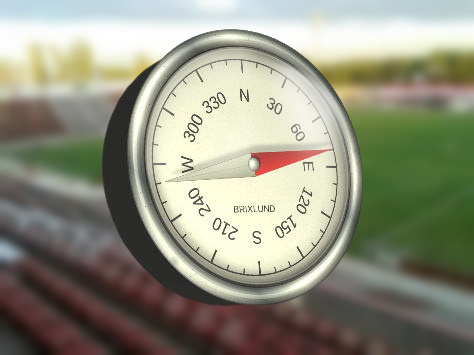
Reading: 80 °
